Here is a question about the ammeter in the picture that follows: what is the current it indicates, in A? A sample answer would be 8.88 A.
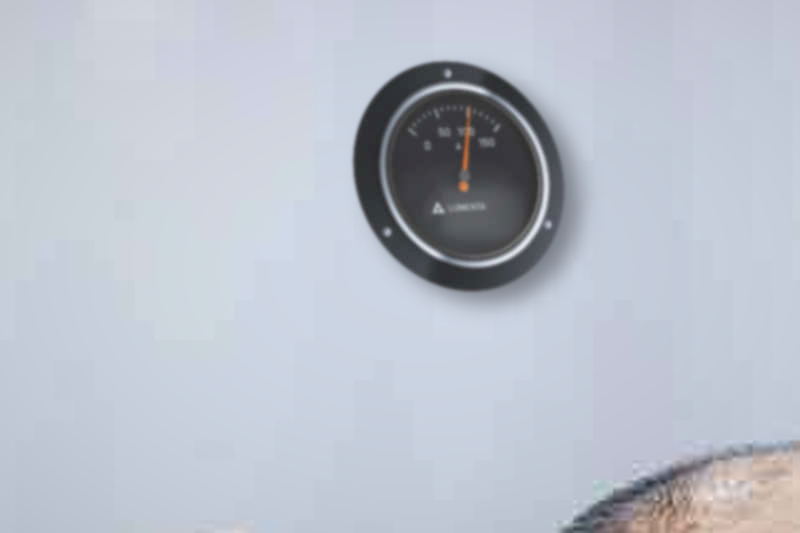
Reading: 100 A
